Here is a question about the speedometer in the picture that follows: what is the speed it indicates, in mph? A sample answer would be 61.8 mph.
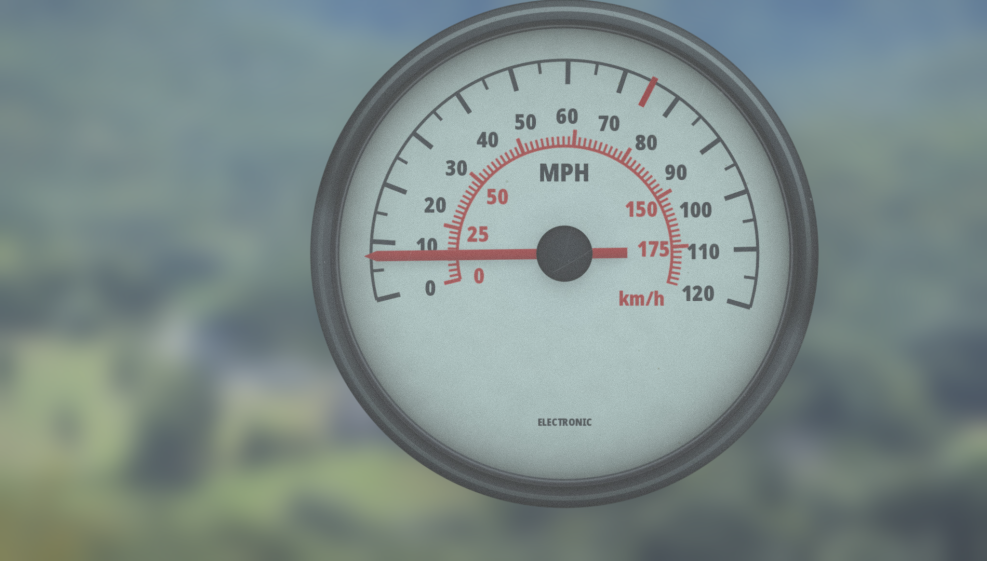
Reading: 7.5 mph
